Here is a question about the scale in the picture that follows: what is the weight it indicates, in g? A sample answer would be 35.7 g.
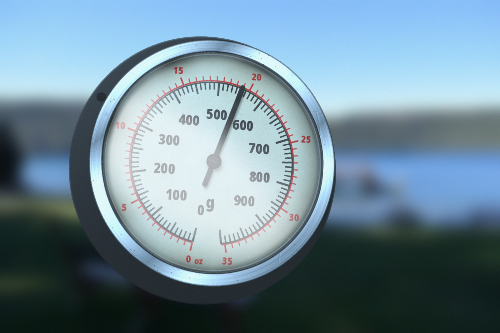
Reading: 550 g
